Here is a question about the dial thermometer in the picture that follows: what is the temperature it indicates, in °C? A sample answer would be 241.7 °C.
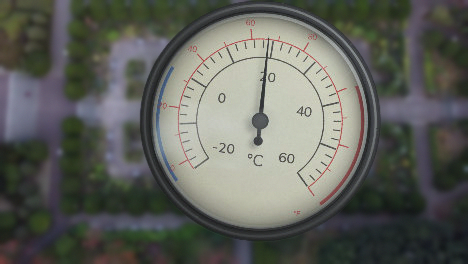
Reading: 19 °C
